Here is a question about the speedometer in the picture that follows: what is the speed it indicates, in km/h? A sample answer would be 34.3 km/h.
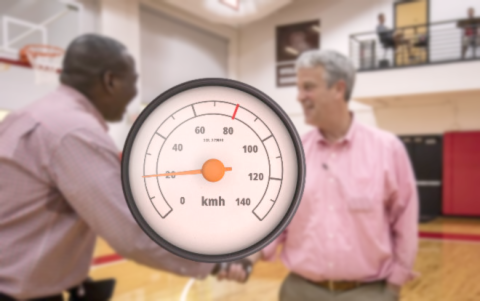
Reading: 20 km/h
